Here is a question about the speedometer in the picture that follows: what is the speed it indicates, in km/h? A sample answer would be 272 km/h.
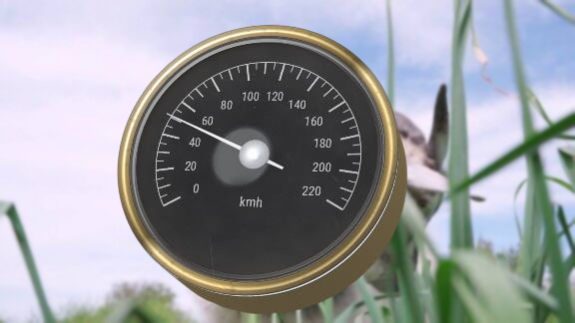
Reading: 50 km/h
